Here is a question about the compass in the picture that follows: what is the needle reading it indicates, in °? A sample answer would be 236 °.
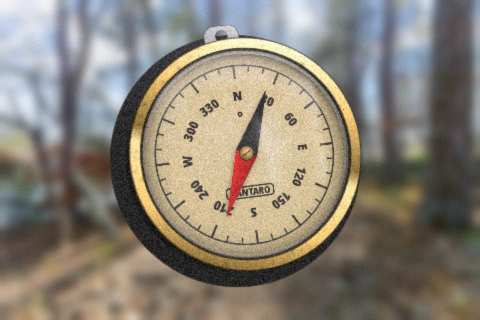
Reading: 205 °
